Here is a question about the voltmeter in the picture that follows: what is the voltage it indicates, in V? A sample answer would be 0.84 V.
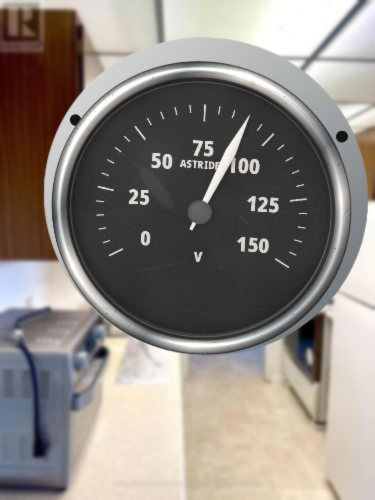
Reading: 90 V
